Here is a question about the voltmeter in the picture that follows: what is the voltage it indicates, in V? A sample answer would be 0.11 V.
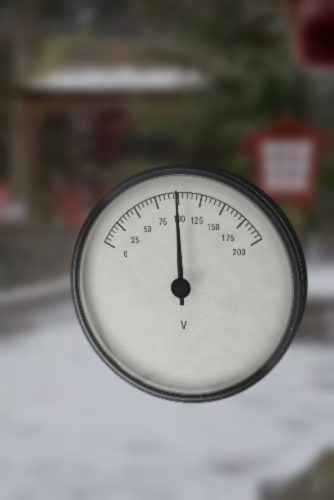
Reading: 100 V
